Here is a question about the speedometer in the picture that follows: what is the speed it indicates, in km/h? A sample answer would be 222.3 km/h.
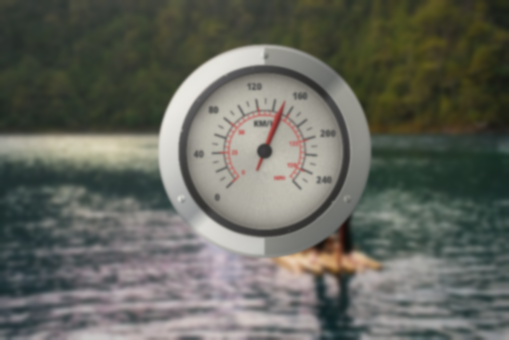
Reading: 150 km/h
